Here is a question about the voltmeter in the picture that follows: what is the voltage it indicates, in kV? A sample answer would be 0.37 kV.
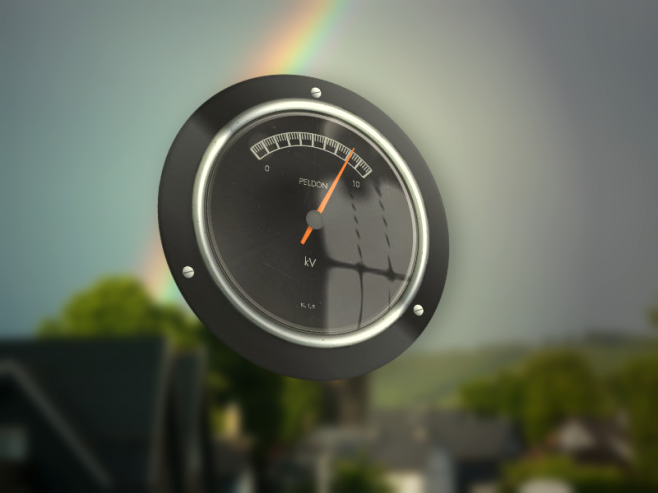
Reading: 8 kV
